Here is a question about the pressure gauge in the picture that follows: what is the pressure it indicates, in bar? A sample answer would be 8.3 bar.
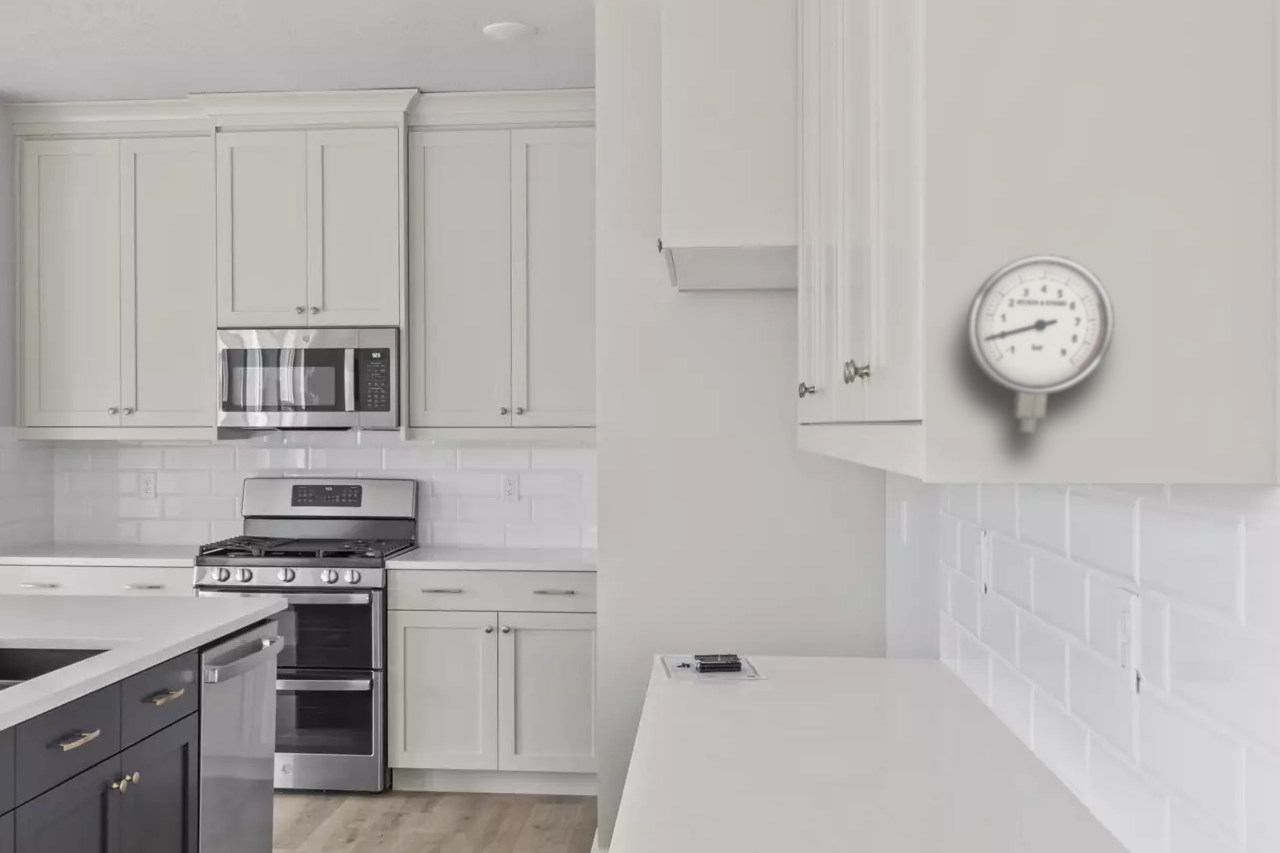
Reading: 0 bar
